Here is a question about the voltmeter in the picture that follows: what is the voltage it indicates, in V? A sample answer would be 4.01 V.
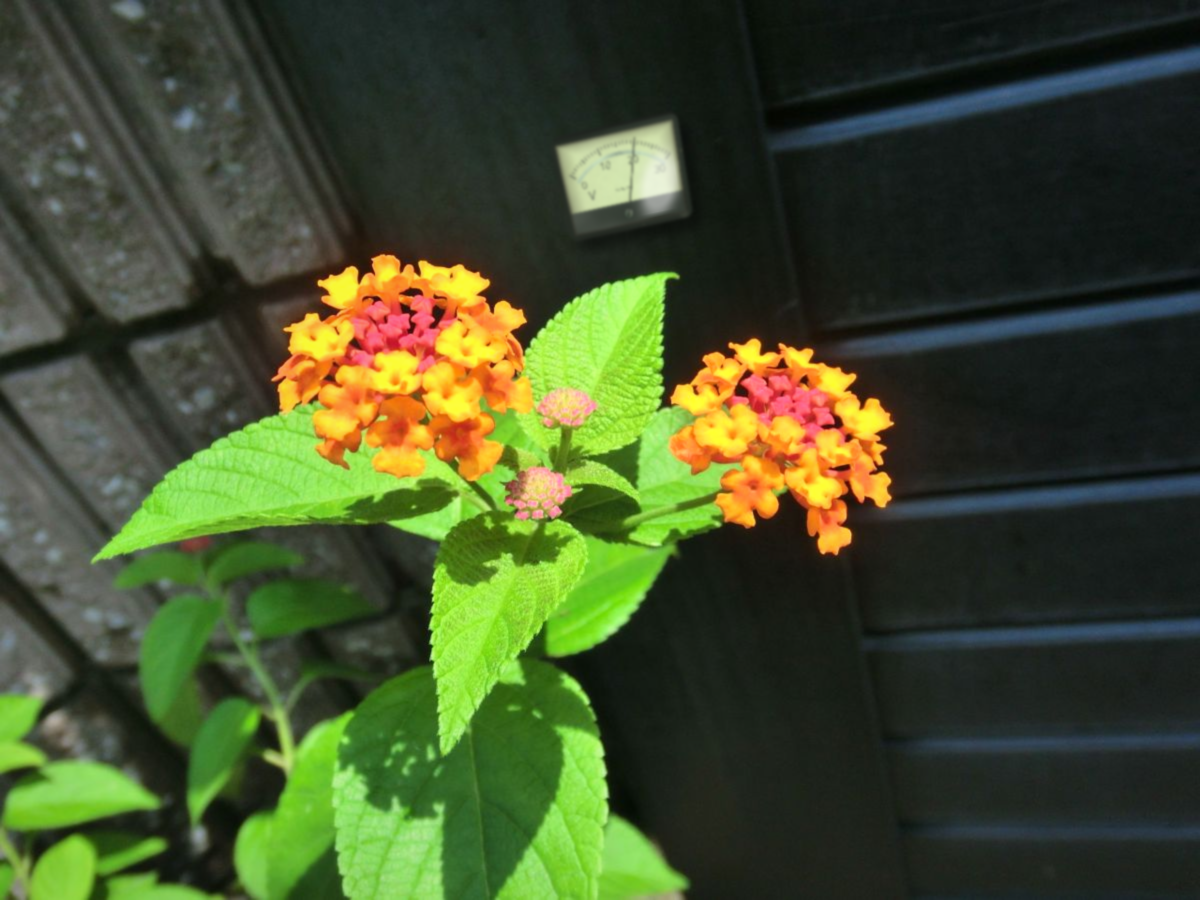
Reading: 20 V
